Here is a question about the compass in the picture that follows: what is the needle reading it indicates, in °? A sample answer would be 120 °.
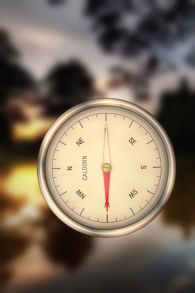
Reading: 270 °
